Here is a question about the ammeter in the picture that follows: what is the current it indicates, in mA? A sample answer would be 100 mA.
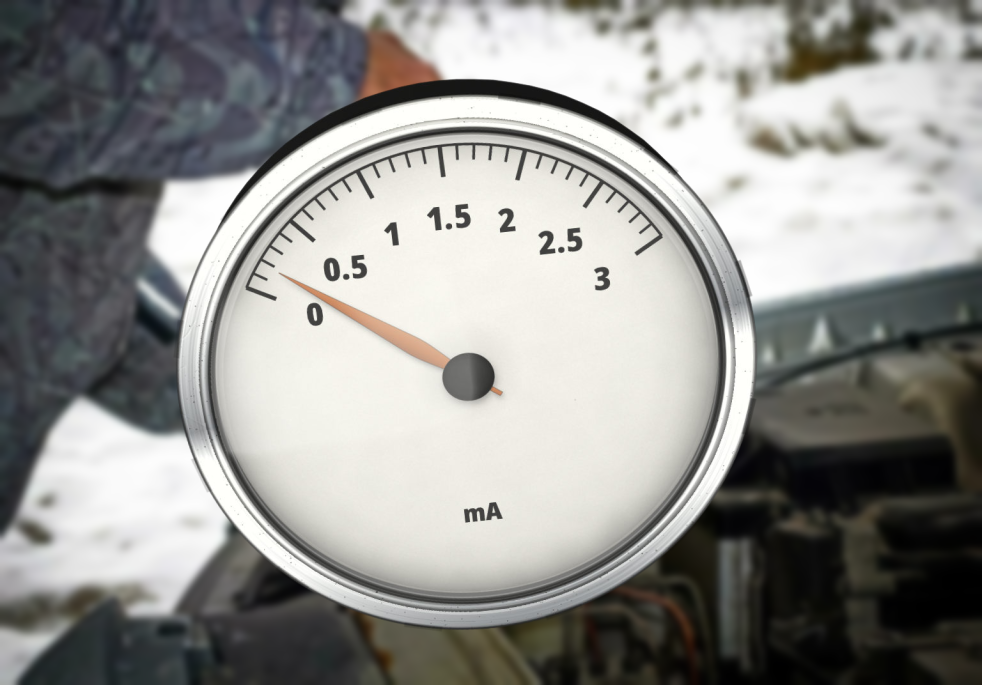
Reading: 0.2 mA
